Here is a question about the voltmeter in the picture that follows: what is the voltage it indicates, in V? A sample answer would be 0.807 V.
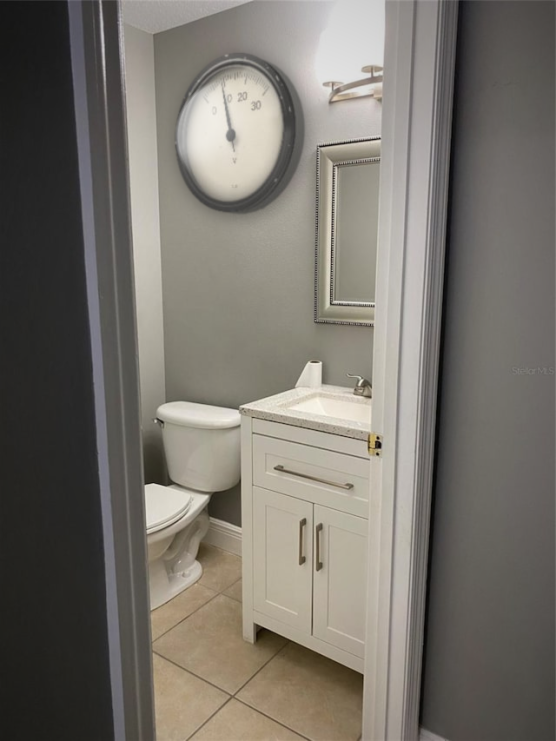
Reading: 10 V
